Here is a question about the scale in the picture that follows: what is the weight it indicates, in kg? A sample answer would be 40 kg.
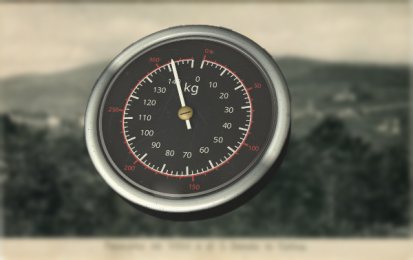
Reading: 142 kg
